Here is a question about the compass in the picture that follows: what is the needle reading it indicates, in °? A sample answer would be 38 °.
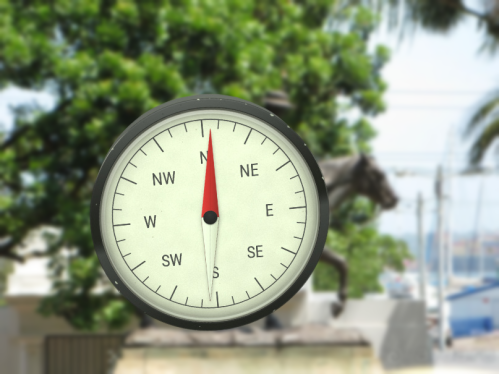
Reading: 5 °
